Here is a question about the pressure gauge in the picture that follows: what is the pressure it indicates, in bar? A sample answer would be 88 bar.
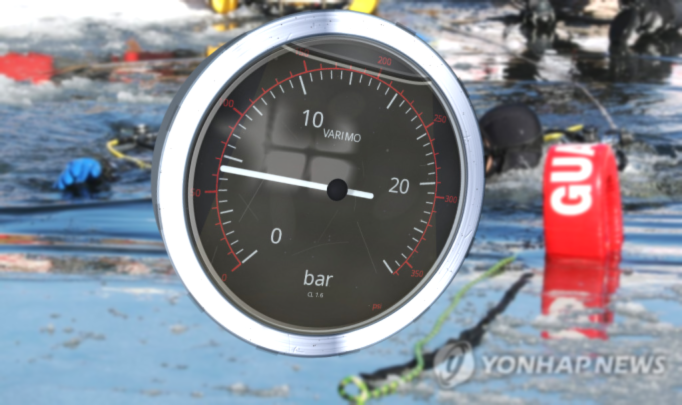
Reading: 4.5 bar
